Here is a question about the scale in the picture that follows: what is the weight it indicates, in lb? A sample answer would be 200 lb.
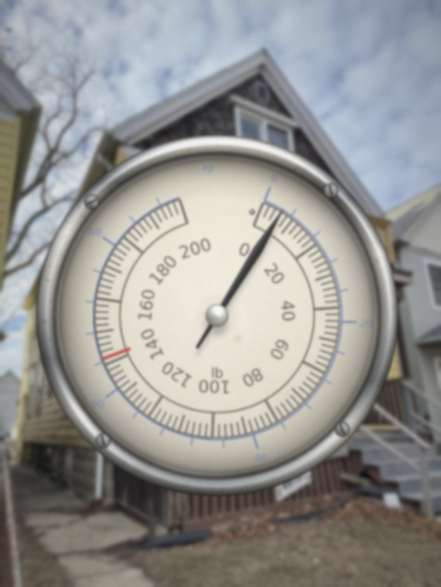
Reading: 6 lb
